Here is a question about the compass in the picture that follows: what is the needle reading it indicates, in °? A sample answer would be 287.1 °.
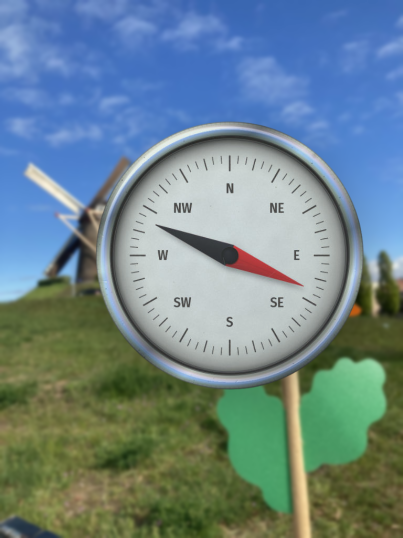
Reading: 112.5 °
